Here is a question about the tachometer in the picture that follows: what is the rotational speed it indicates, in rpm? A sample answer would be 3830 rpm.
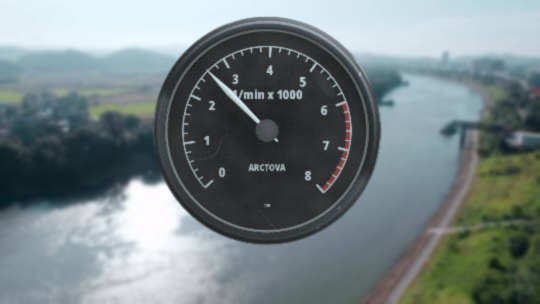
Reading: 2600 rpm
